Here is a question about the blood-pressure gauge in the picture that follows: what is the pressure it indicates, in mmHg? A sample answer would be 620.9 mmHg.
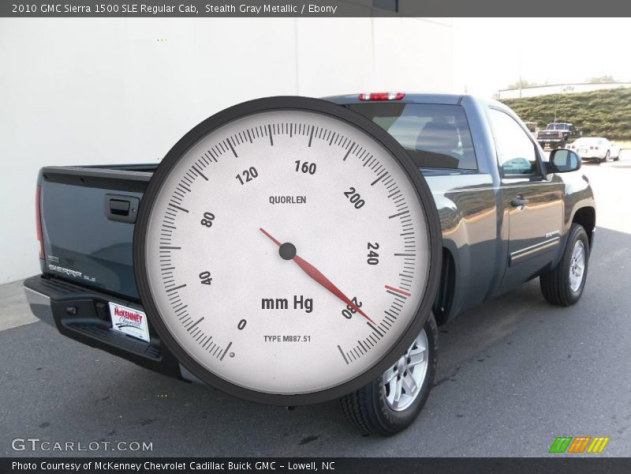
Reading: 278 mmHg
